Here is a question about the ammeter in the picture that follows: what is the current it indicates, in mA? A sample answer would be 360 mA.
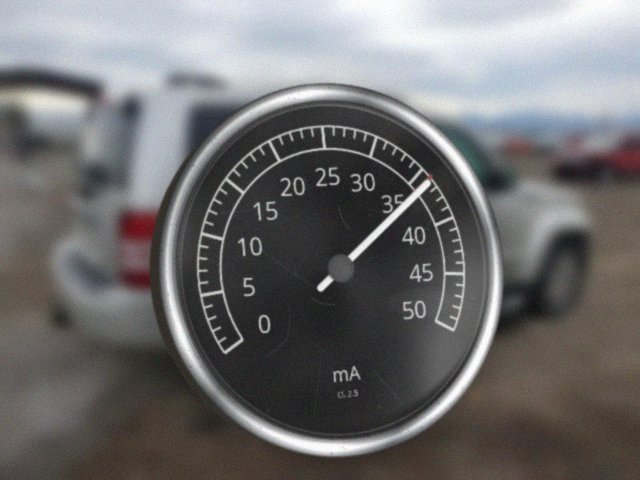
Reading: 36 mA
